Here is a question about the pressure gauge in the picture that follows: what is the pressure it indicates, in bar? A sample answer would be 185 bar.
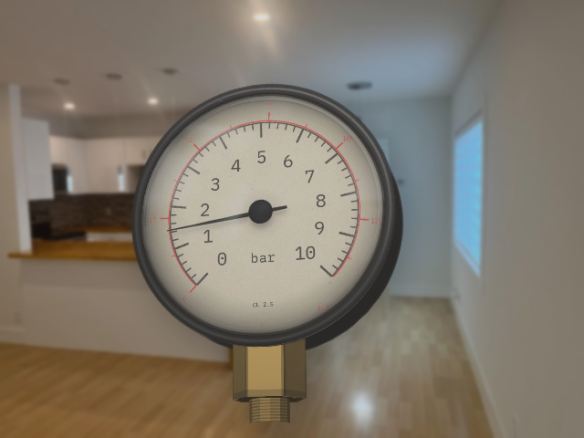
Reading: 1.4 bar
